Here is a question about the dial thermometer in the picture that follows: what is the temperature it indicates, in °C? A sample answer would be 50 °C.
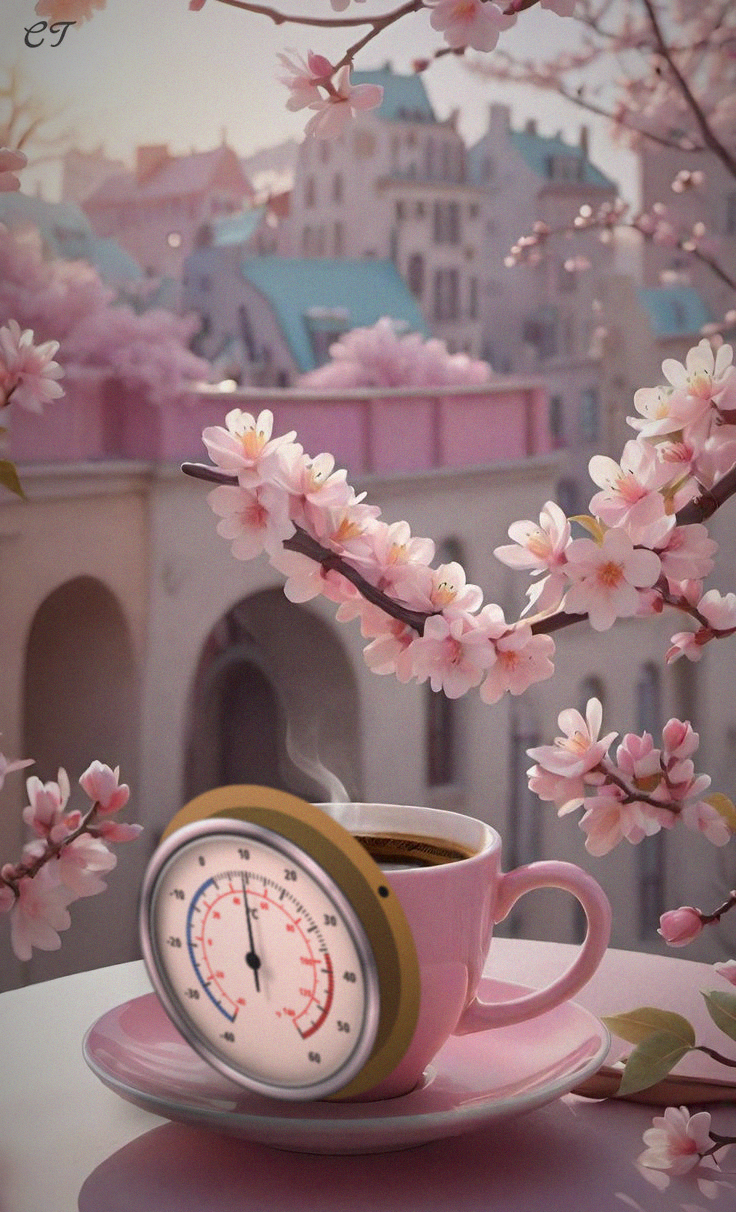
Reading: 10 °C
